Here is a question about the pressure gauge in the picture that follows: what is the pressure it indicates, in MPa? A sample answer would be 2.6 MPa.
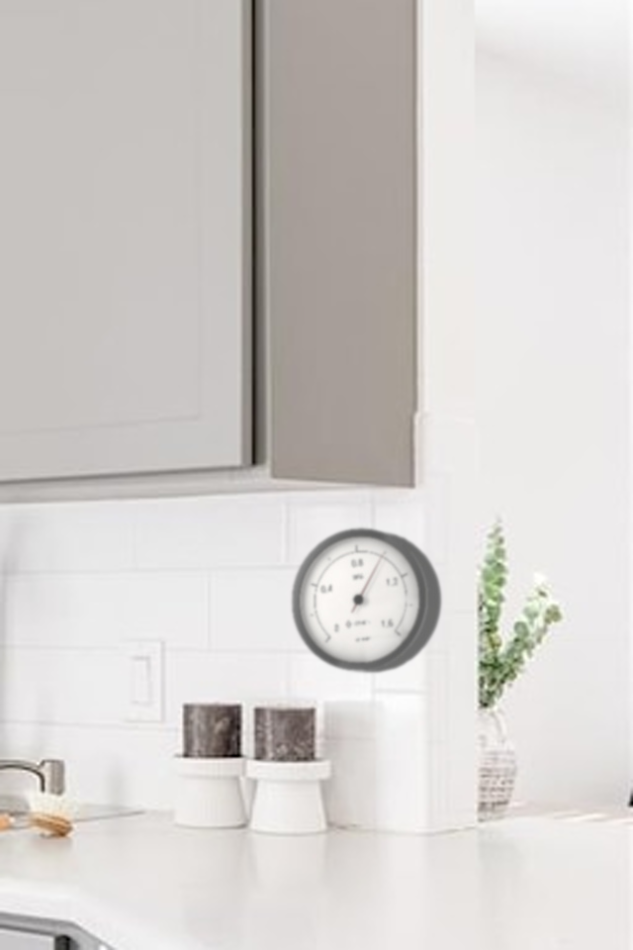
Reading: 1 MPa
